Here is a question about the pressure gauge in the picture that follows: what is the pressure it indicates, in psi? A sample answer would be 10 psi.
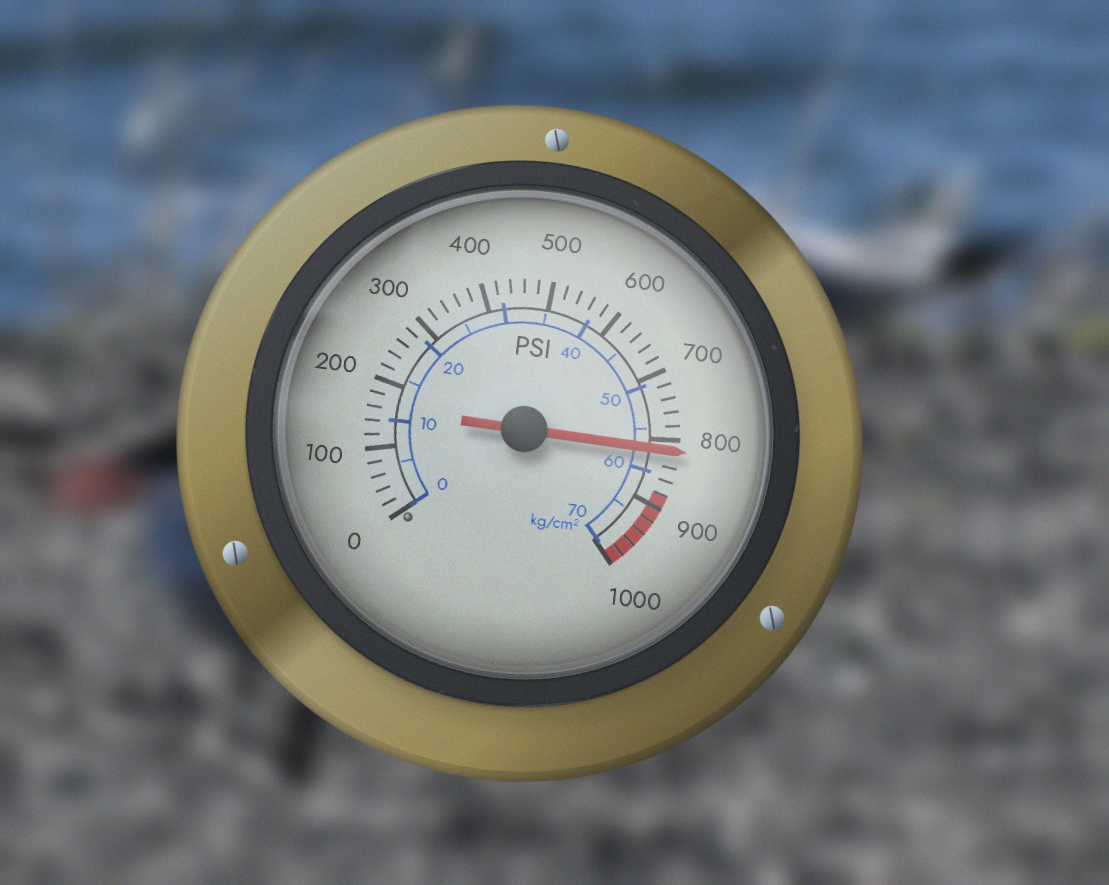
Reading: 820 psi
